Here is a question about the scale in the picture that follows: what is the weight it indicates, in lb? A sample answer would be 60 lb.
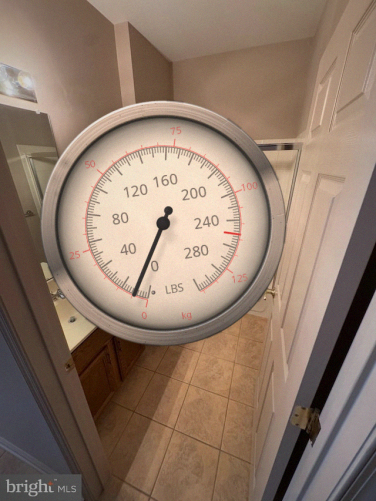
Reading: 10 lb
